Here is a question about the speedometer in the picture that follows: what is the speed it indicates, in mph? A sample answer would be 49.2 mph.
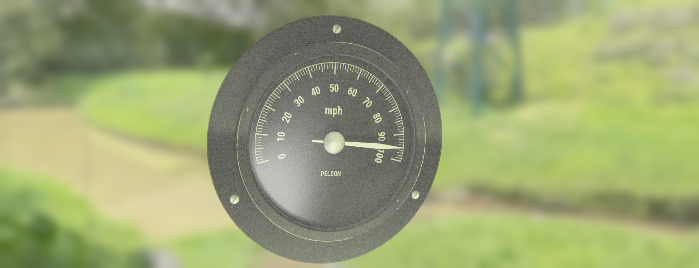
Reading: 95 mph
